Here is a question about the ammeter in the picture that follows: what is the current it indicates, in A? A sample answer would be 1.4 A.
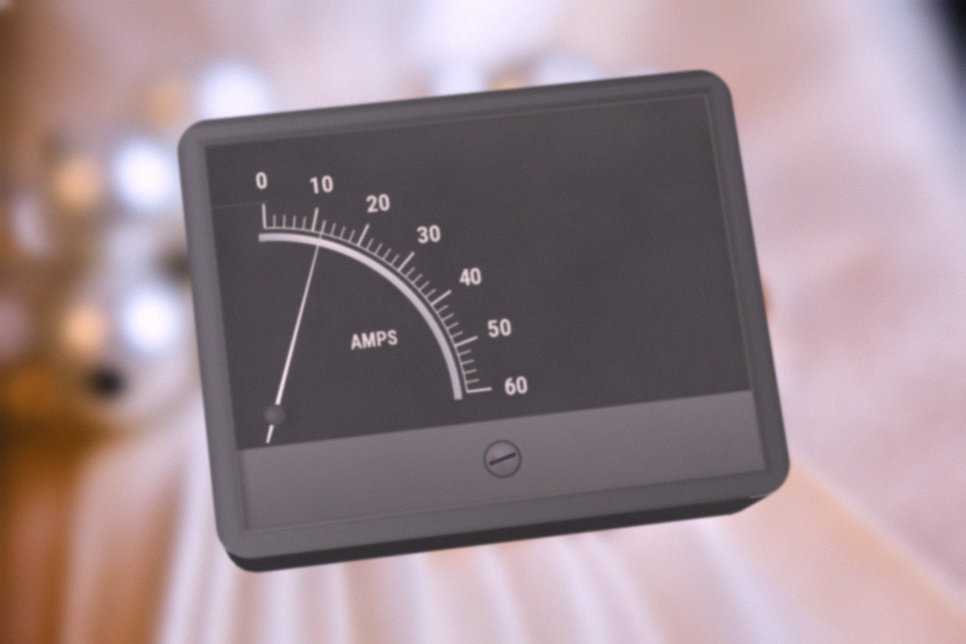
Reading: 12 A
